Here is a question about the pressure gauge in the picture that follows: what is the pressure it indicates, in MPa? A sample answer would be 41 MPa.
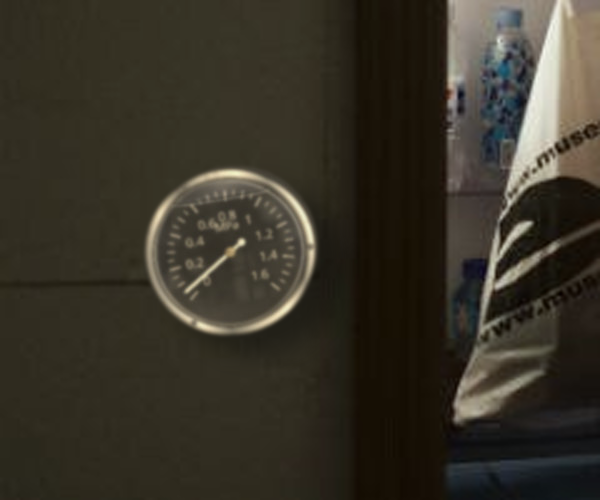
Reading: 0.05 MPa
